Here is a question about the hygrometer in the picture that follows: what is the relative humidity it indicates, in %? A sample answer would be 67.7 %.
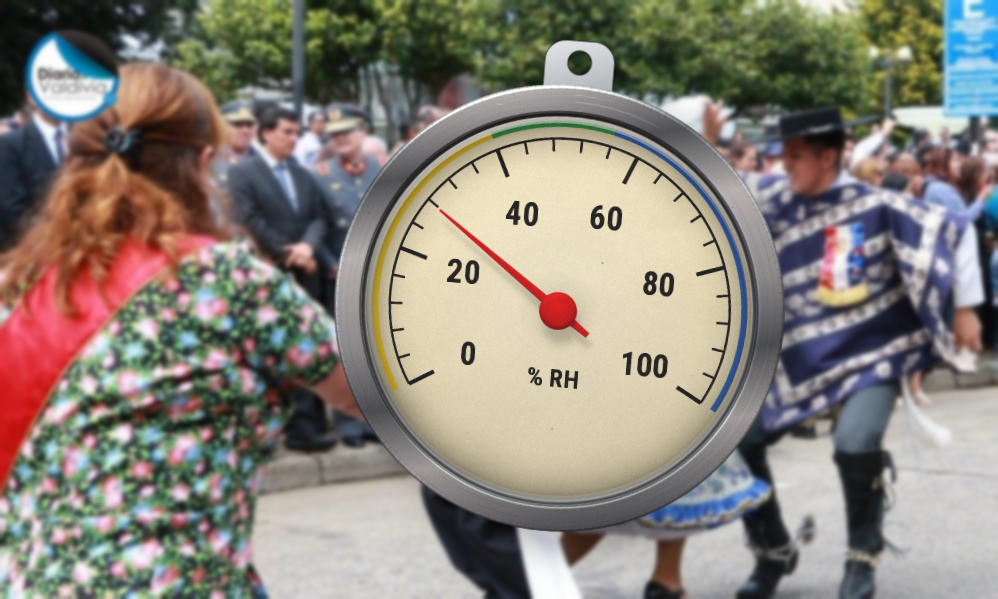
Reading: 28 %
